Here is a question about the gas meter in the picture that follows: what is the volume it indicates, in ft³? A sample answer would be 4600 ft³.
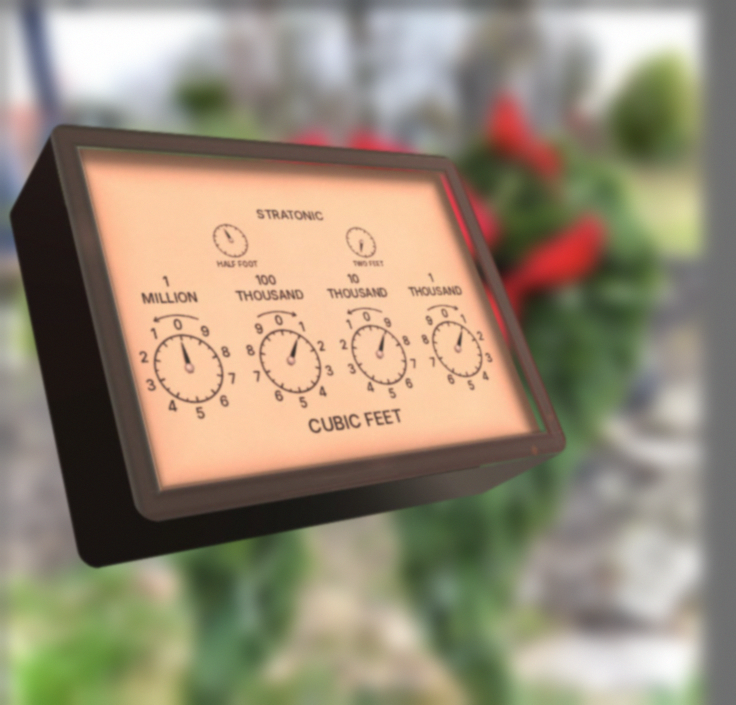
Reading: 9100 ft³
